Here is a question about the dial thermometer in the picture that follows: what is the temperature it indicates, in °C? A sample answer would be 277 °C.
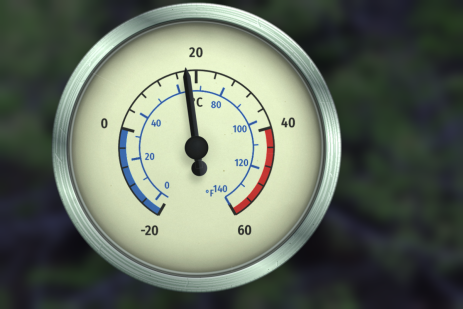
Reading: 18 °C
